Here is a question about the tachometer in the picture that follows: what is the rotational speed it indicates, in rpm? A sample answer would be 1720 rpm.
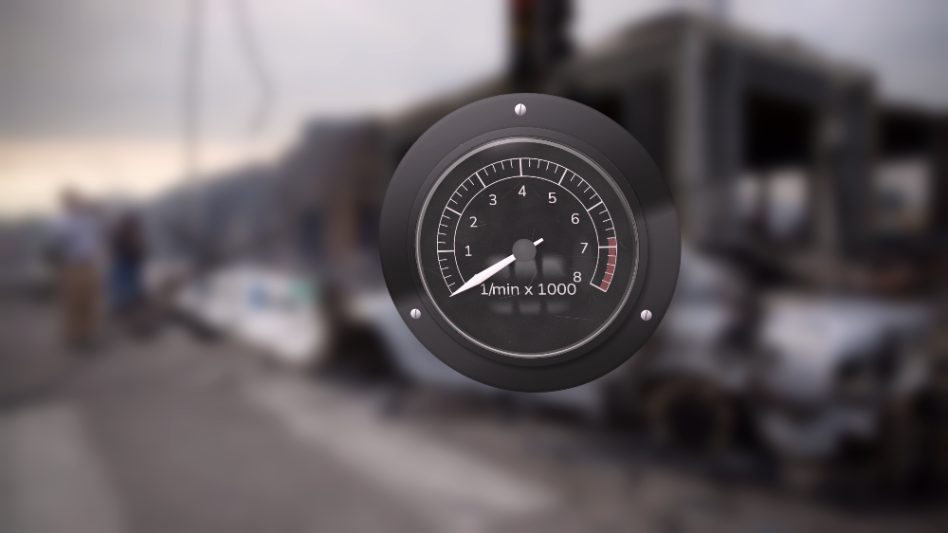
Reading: 0 rpm
